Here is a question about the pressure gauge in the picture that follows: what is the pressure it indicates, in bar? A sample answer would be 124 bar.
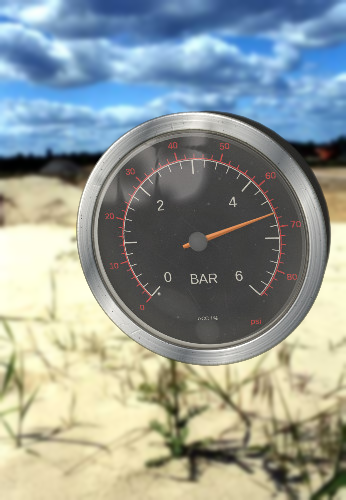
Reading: 4.6 bar
